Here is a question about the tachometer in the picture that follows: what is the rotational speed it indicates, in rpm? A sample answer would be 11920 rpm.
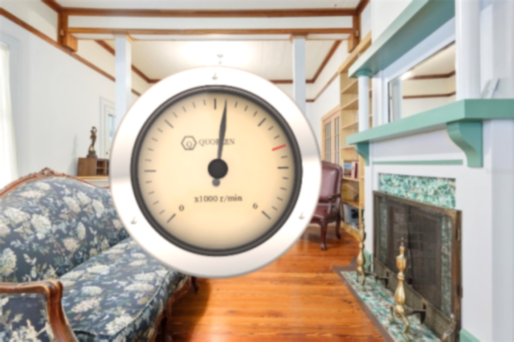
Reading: 3200 rpm
